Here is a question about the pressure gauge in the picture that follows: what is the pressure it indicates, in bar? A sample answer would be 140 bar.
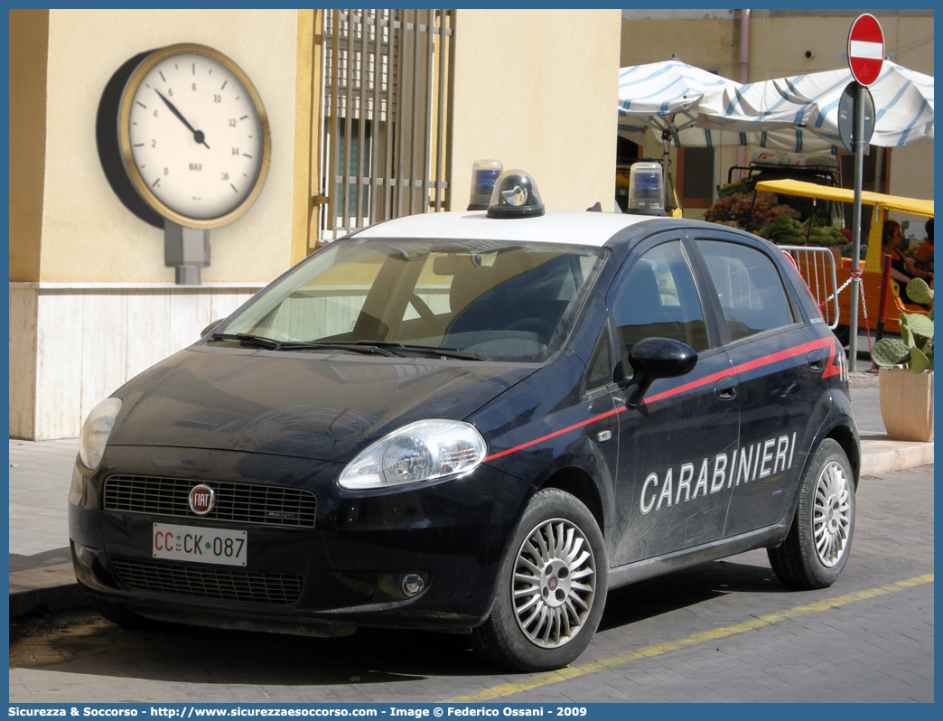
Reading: 5 bar
